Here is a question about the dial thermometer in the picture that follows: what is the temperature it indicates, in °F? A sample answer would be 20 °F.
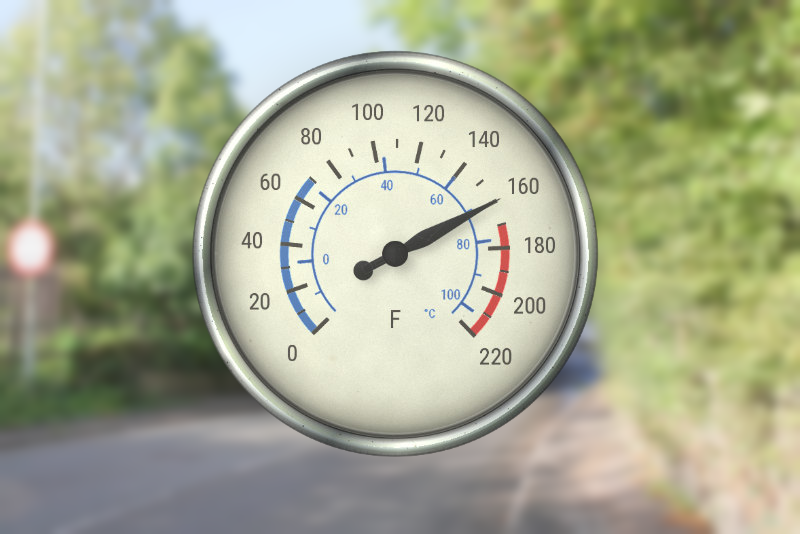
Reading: 160 °F
